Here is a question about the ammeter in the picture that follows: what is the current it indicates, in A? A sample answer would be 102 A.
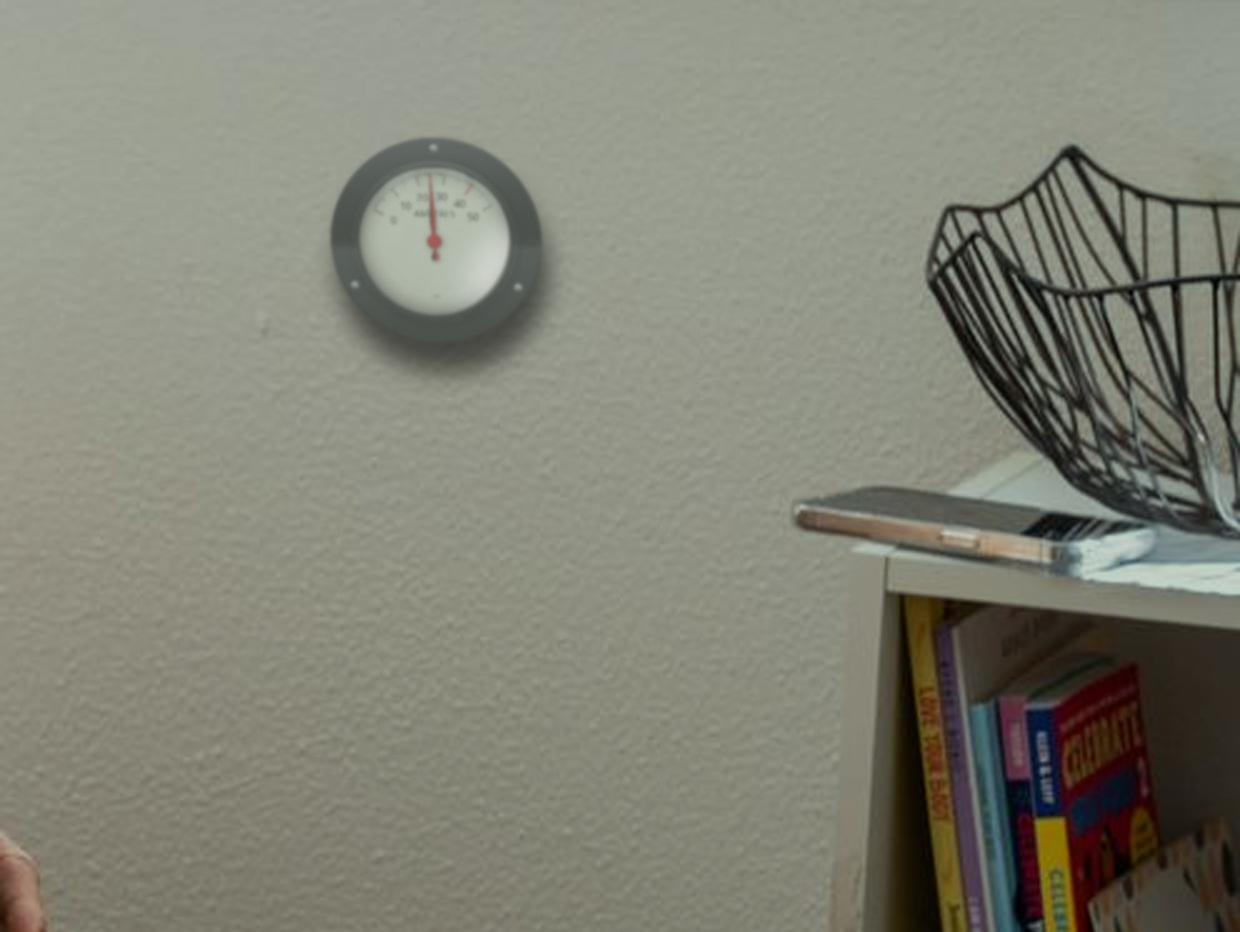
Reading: 25 A
